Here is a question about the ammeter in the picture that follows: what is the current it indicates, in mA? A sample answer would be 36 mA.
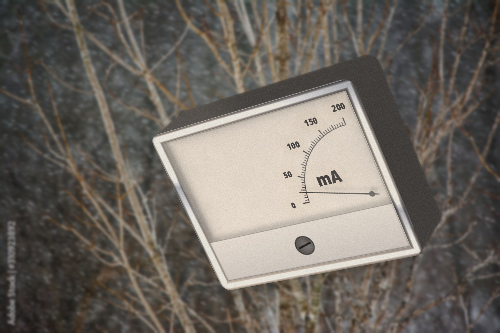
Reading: 25 mA
